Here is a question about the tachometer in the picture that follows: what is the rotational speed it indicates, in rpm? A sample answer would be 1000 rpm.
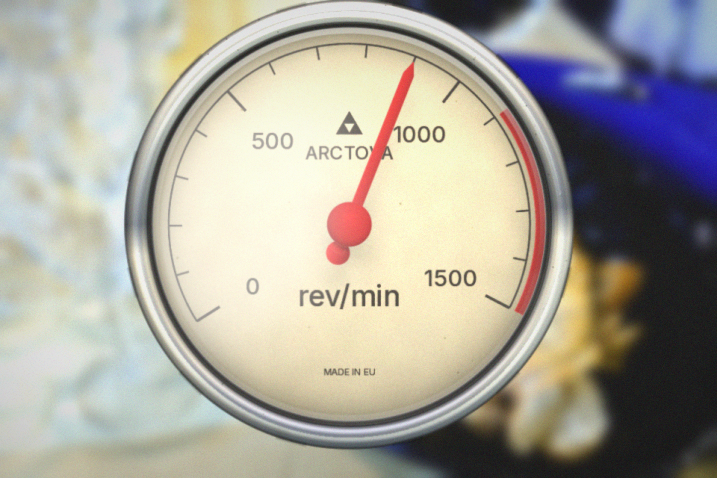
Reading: 900 rpm
